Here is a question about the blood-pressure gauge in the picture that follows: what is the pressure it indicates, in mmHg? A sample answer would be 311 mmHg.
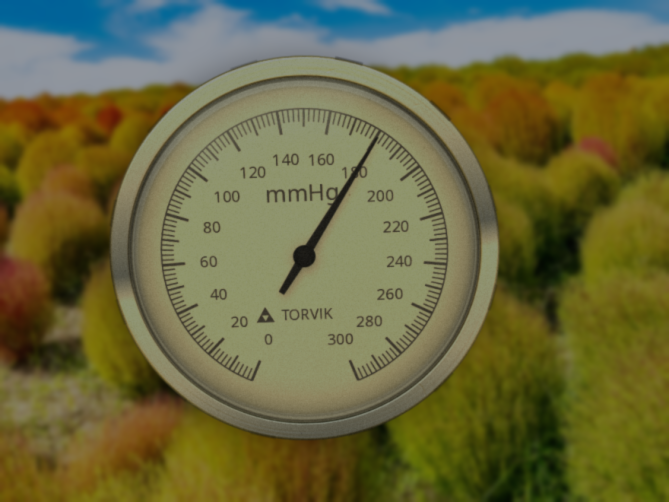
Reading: 180 mmHg
